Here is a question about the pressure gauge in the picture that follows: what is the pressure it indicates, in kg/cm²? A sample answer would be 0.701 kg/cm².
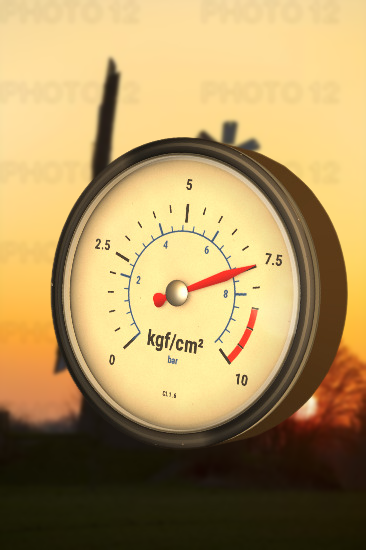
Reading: 7.5 kg/cm²
